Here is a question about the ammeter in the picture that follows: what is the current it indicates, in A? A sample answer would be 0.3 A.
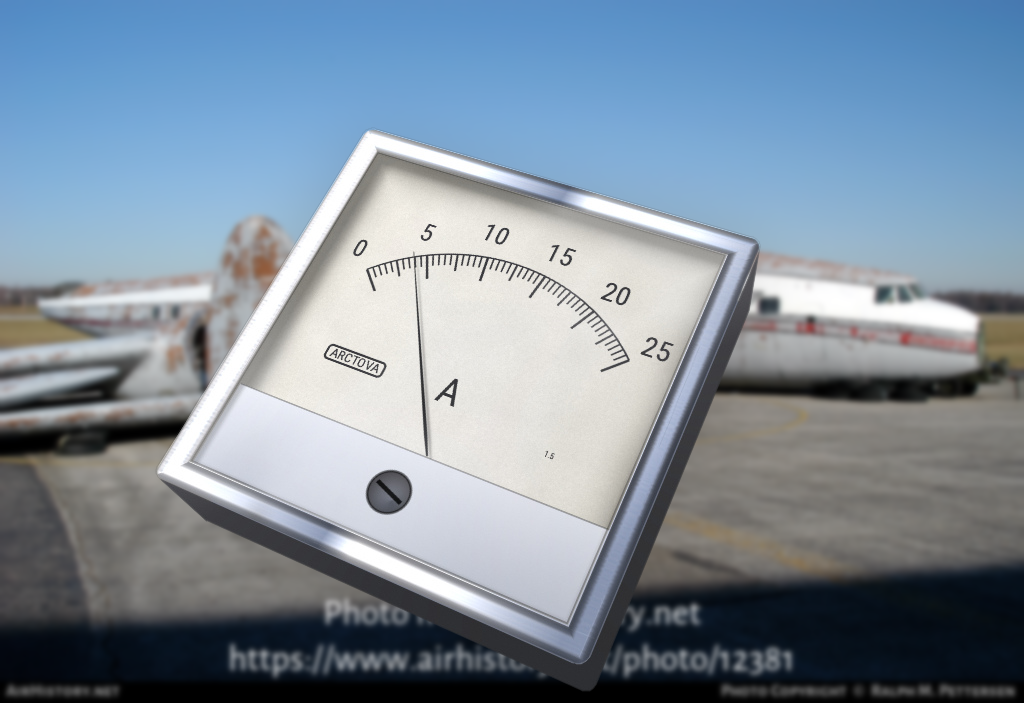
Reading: 4 A
